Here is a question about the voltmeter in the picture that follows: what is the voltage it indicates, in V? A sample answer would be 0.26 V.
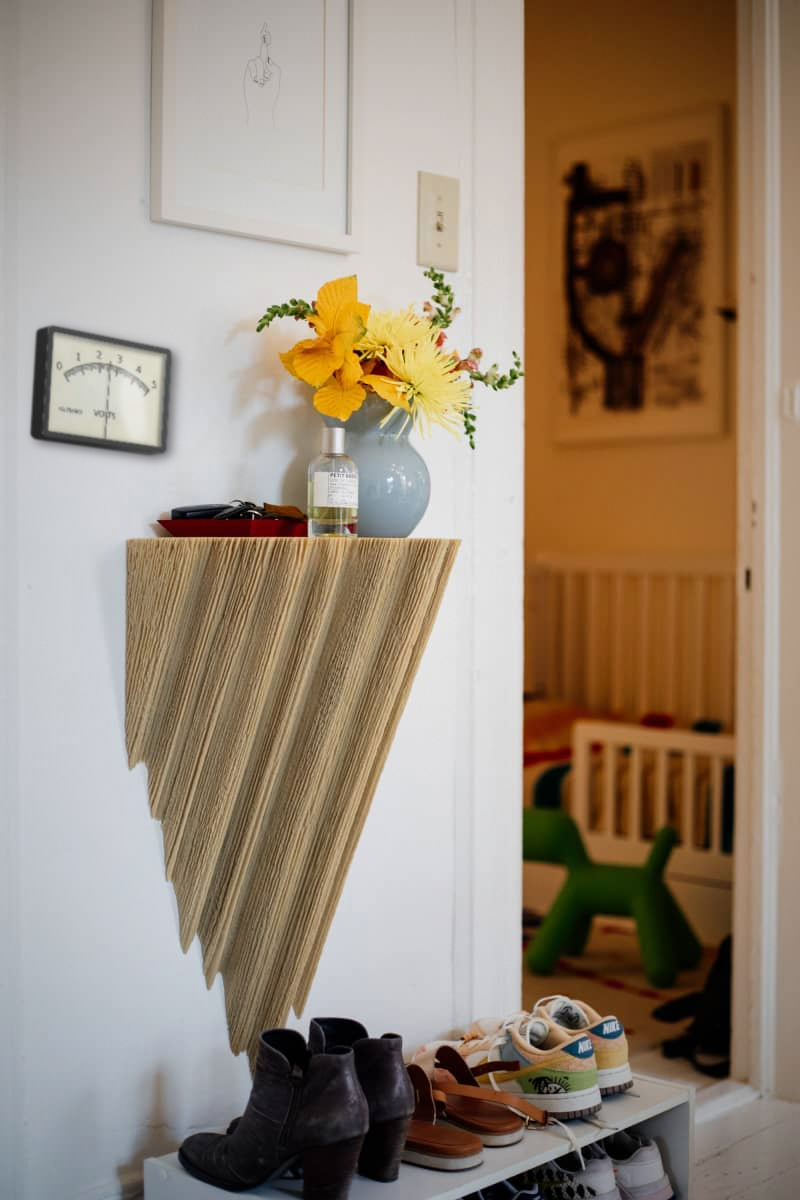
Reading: 2.5 V
